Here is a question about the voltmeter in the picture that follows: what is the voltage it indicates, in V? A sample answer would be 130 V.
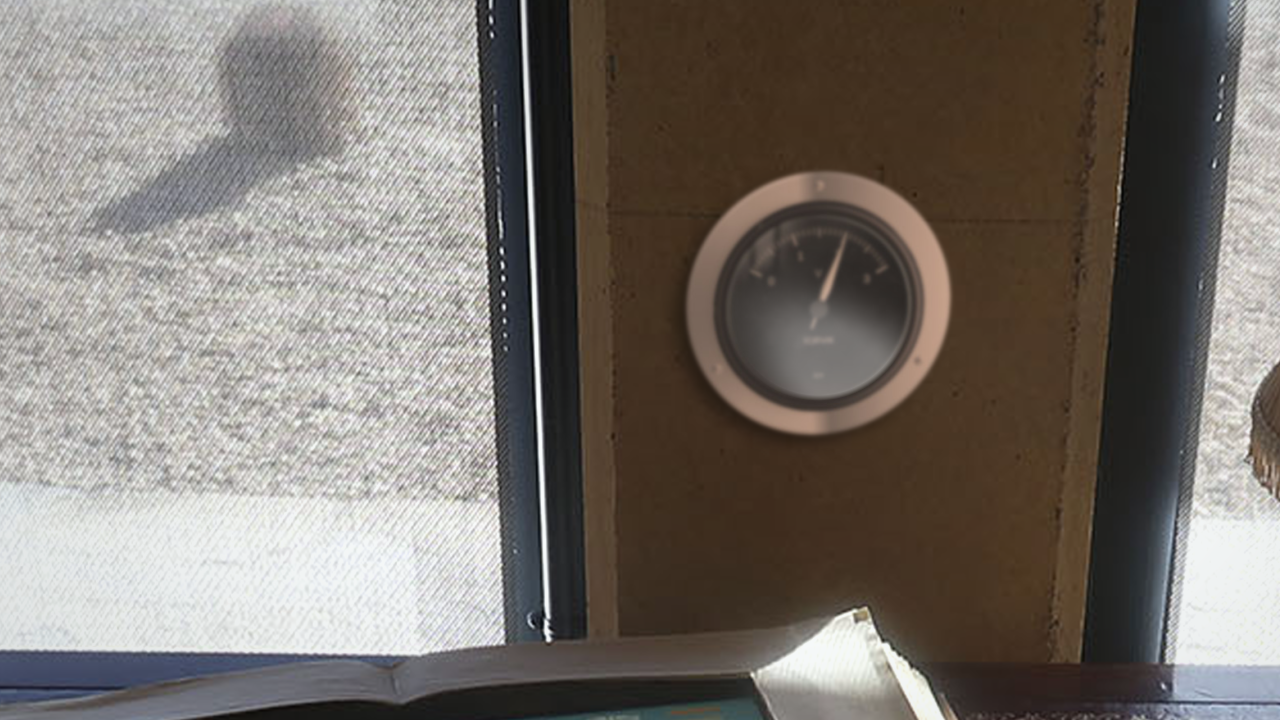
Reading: 2 V
